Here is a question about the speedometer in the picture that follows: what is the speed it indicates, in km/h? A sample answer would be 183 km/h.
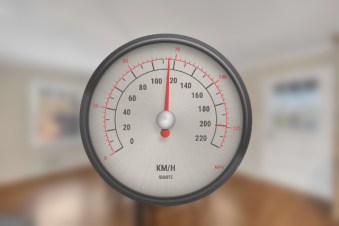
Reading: 115 km/h
